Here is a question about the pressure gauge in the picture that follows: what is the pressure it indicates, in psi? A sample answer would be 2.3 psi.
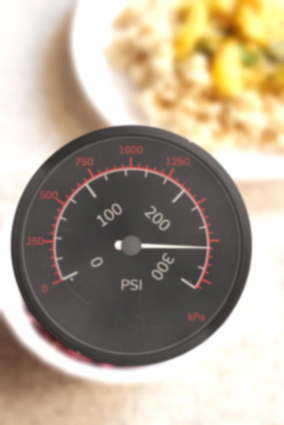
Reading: 260 psi
